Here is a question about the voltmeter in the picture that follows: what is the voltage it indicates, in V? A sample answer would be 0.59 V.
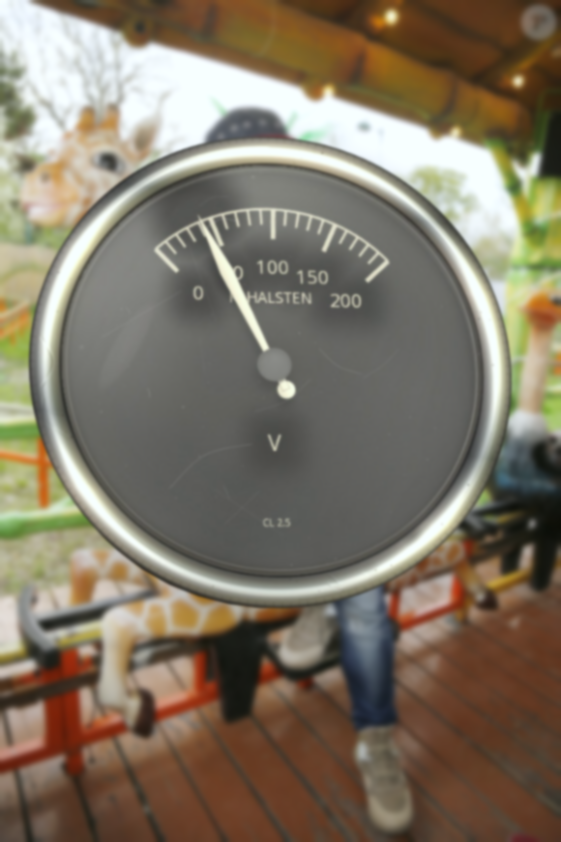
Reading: 40 V
